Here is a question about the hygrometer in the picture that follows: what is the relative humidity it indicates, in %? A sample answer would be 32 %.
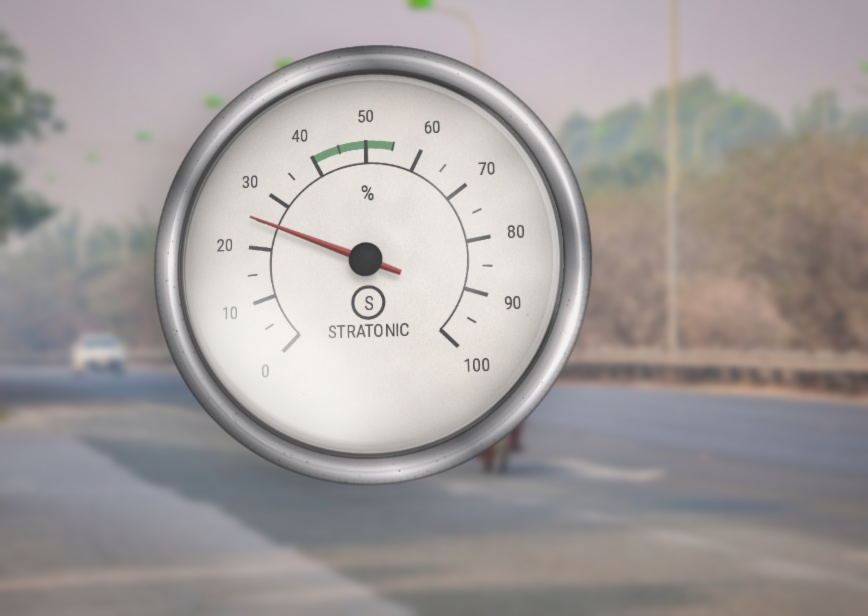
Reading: 25 %
